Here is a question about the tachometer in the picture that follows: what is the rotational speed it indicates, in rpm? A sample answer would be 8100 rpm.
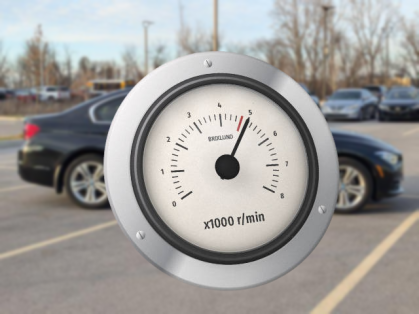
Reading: 5000 rpm
